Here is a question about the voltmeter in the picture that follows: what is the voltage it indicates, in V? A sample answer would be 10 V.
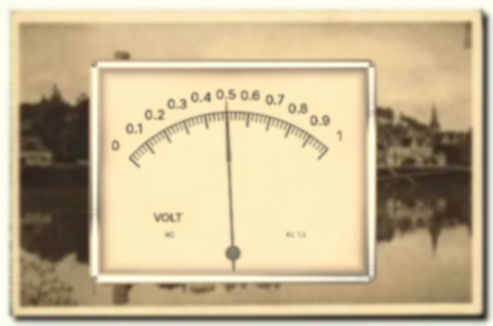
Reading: 0.5 V
